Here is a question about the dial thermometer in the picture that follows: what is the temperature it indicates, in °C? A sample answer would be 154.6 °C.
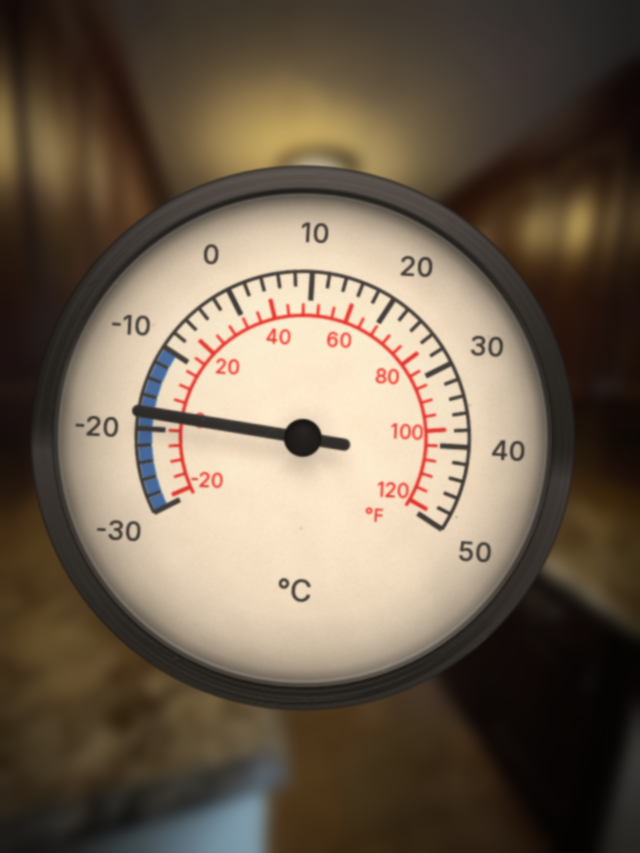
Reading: -18 °C
